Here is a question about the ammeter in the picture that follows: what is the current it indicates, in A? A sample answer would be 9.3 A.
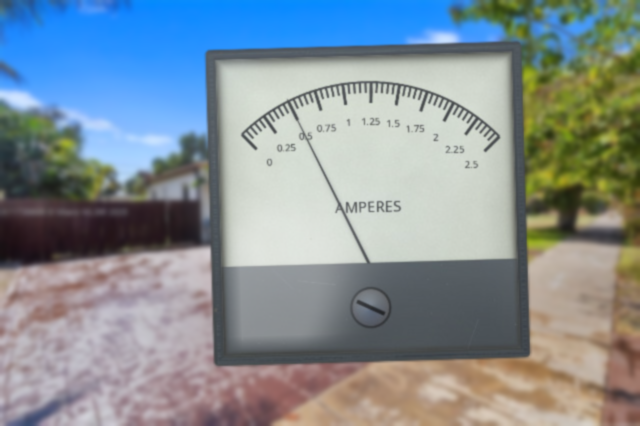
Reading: 0.5 A
